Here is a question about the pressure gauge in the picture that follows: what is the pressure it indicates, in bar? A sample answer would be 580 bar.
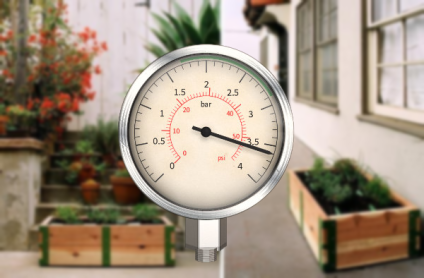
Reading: 3.6 bar
